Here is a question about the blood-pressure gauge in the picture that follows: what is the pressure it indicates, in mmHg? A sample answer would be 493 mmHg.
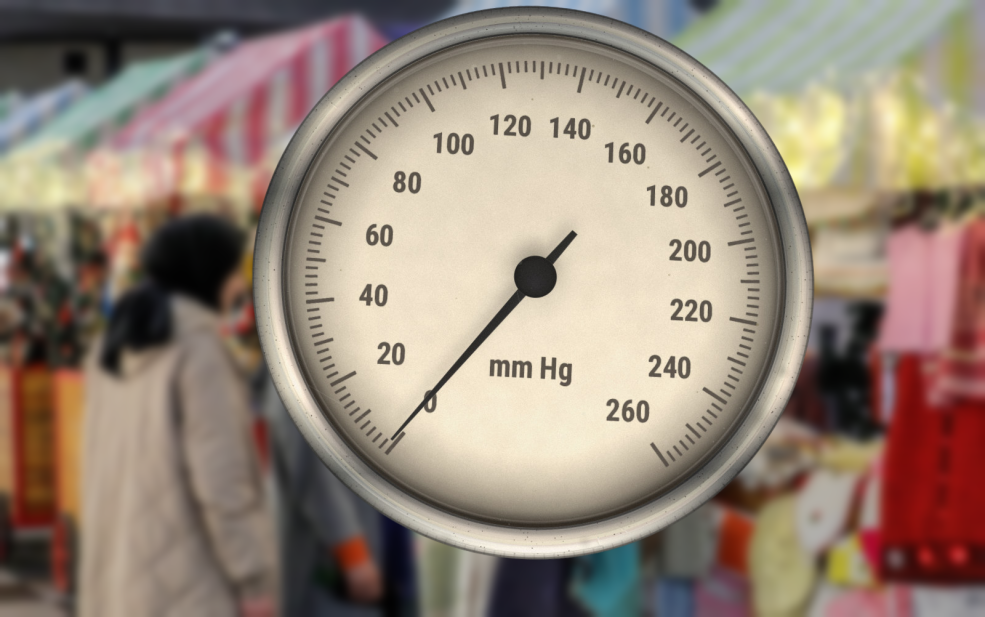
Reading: 1 mmHg
